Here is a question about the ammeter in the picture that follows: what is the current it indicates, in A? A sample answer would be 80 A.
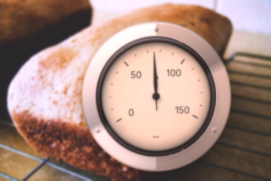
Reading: 75 A
